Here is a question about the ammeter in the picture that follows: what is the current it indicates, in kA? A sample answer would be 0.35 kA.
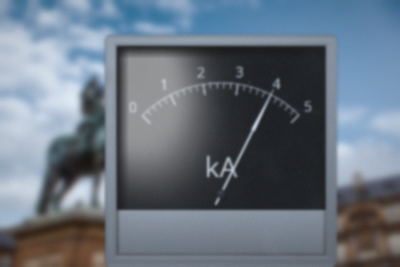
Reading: 4 kA
